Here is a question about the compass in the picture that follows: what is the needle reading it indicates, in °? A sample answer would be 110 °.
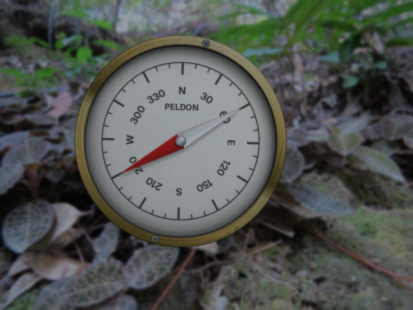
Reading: 240 °
